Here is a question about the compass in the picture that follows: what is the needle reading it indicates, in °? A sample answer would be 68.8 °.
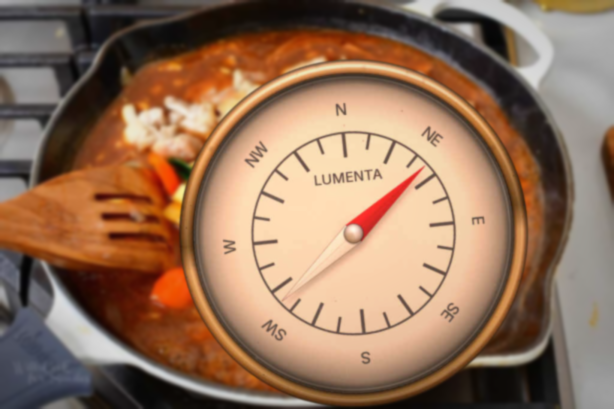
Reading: 52.5 °
